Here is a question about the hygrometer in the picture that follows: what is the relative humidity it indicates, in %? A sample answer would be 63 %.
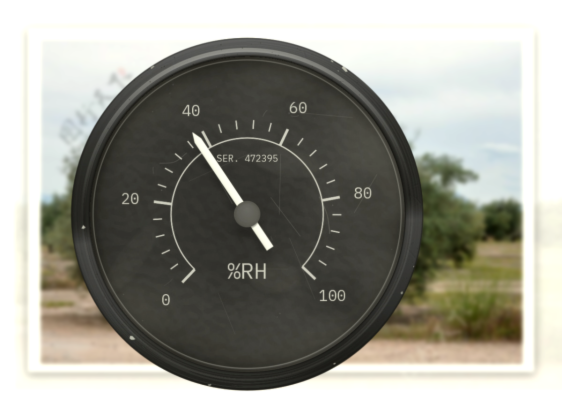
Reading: 38 %
